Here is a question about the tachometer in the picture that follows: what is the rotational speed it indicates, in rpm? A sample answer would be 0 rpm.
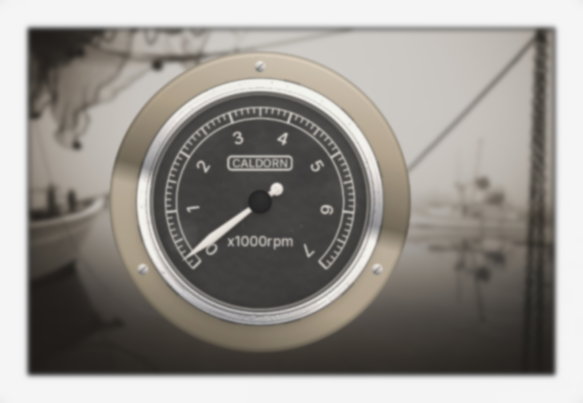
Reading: 200 rpm
